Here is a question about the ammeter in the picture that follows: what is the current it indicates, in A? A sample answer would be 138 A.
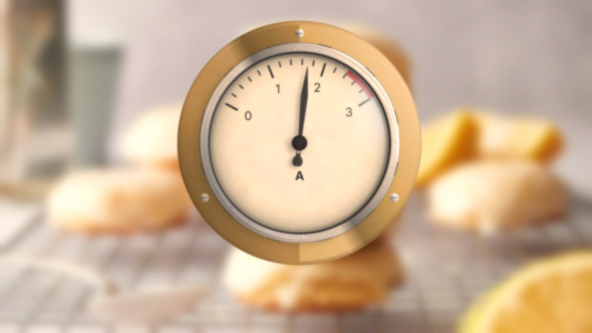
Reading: 1.7 A
